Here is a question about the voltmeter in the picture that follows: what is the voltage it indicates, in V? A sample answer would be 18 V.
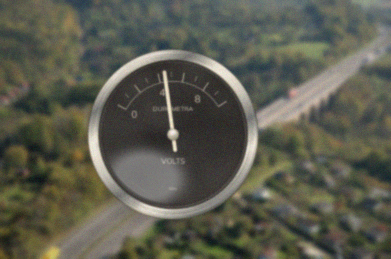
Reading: 4.5 V
